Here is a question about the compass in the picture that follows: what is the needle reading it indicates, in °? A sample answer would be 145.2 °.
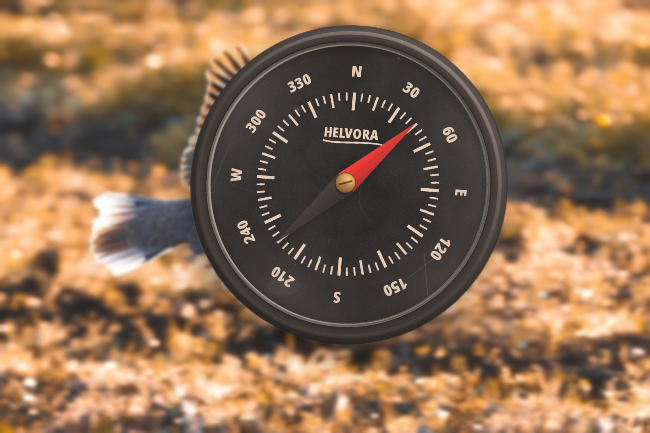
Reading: 45 °
